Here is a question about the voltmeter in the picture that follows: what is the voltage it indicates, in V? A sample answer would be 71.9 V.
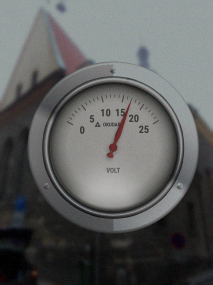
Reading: 17 V
